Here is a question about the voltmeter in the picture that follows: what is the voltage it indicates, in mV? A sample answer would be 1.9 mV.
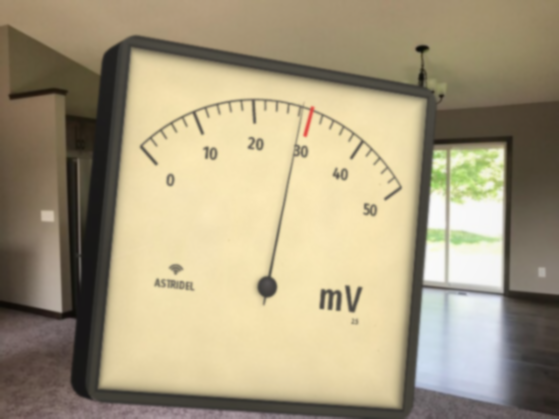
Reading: 28 mV
